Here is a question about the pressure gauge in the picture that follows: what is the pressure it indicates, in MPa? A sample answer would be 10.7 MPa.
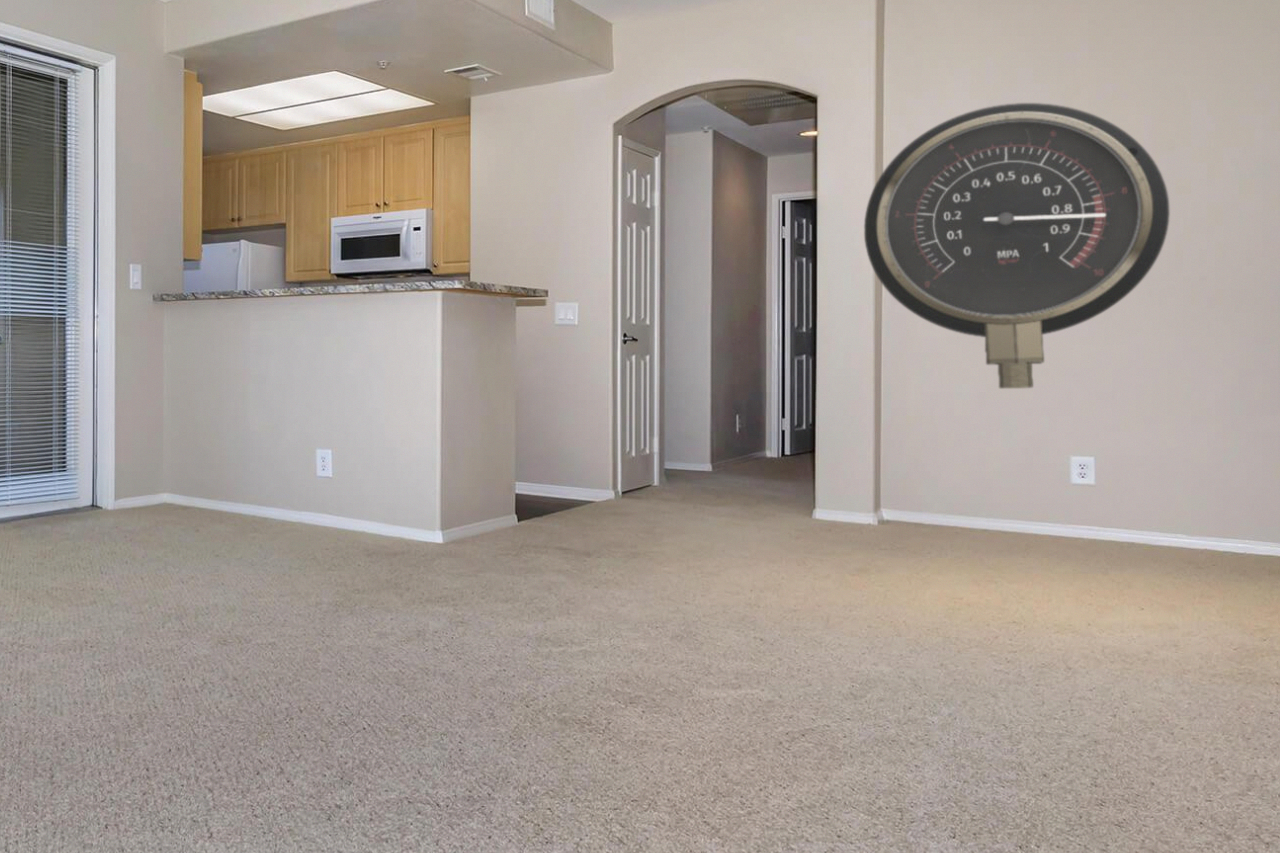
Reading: 0.84 MPa
